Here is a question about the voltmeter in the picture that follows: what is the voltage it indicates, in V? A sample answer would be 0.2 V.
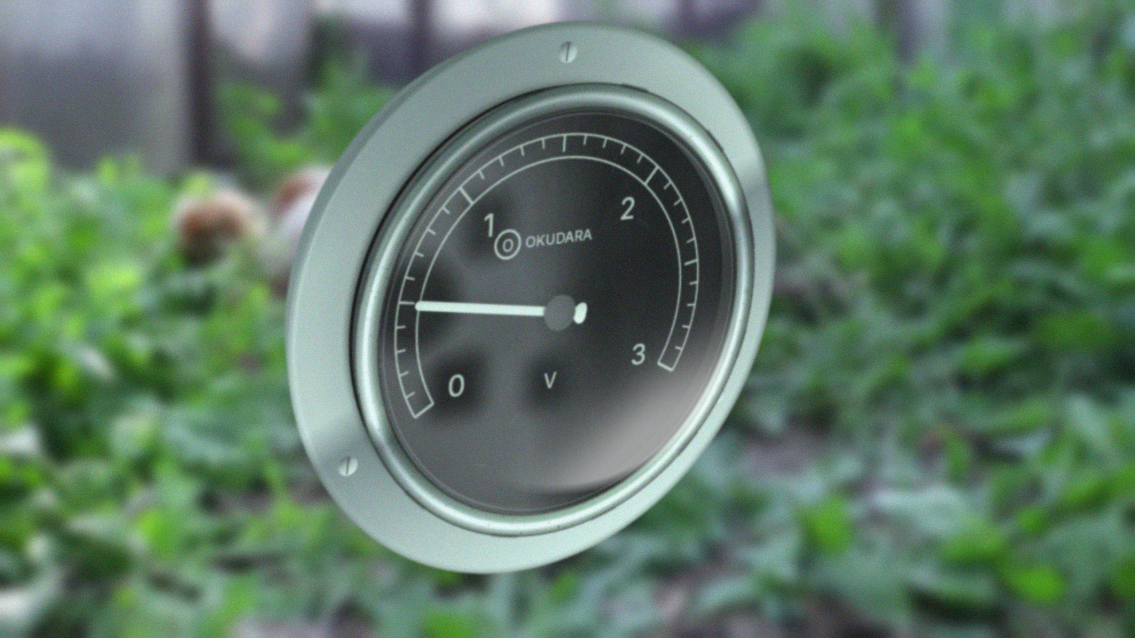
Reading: 0.5 V
